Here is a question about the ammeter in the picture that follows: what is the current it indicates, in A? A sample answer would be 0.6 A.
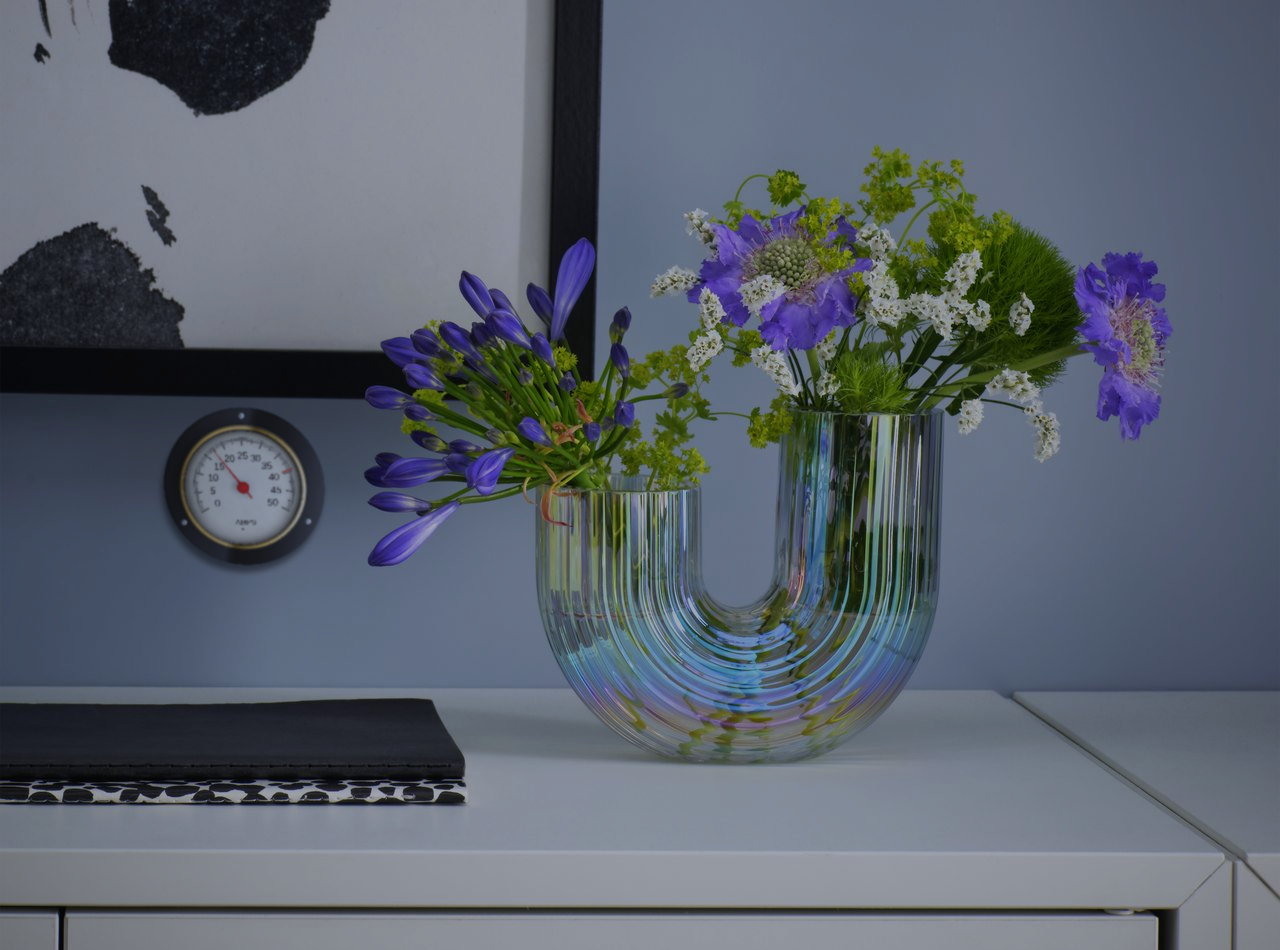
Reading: 17.5 A
